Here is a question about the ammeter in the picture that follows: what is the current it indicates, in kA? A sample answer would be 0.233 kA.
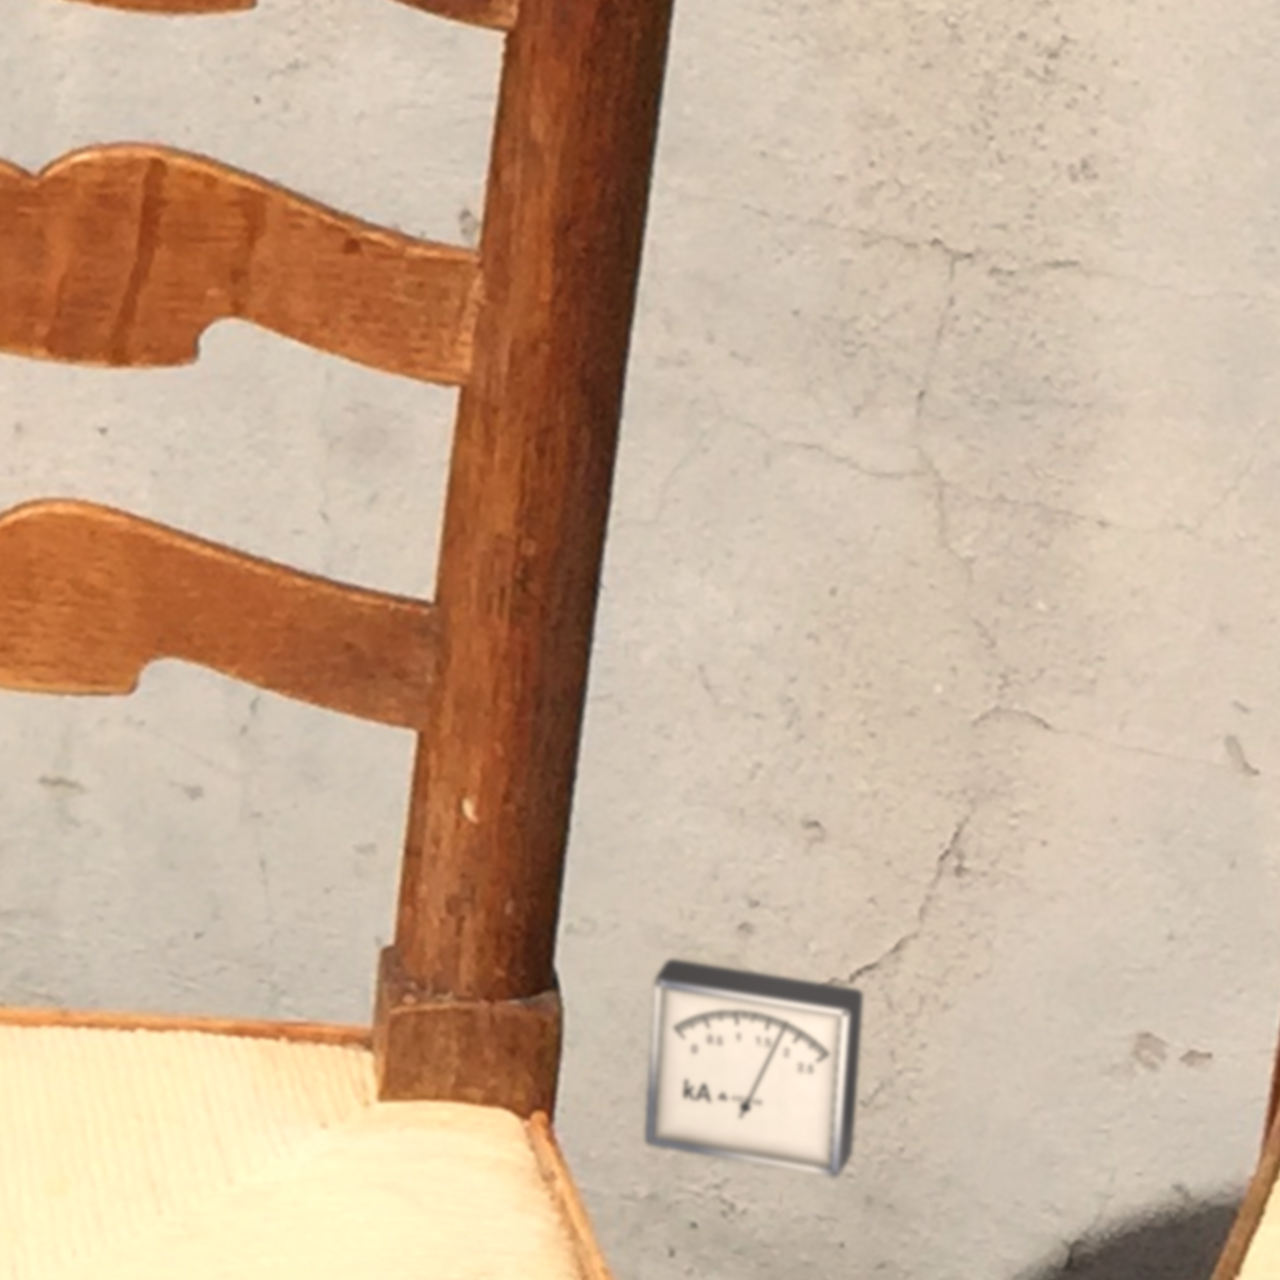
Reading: 1.75 kA
